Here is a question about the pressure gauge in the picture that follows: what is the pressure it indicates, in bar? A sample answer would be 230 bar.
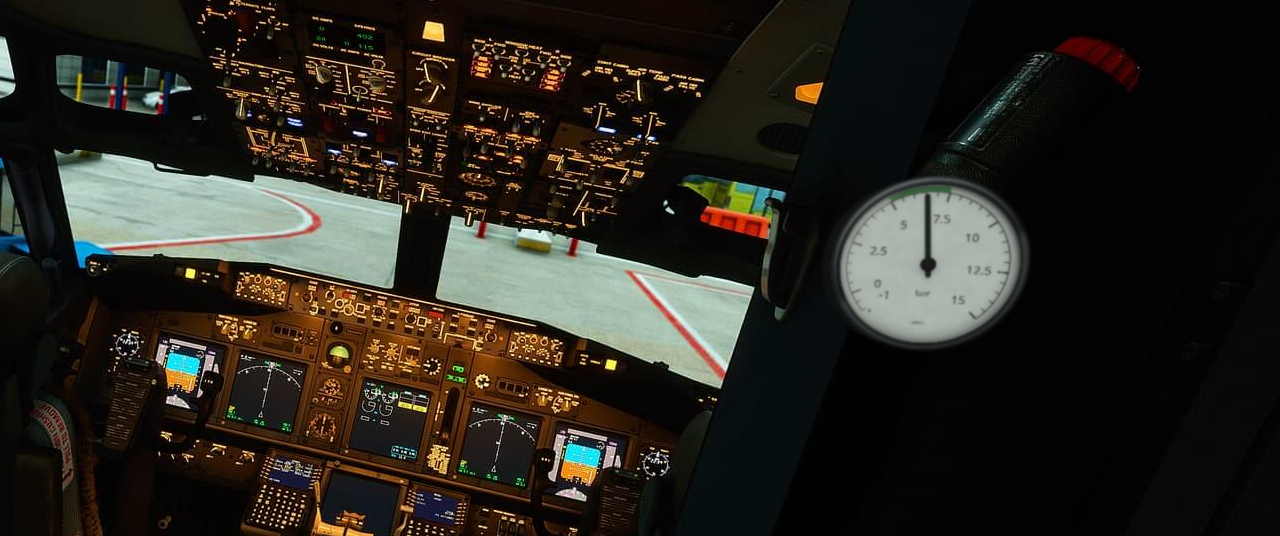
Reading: 6.5 bar
